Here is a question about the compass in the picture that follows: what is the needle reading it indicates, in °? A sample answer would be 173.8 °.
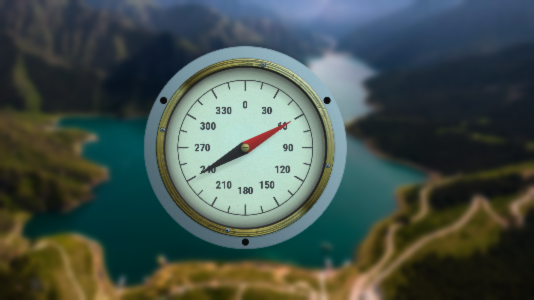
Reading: 60 °
